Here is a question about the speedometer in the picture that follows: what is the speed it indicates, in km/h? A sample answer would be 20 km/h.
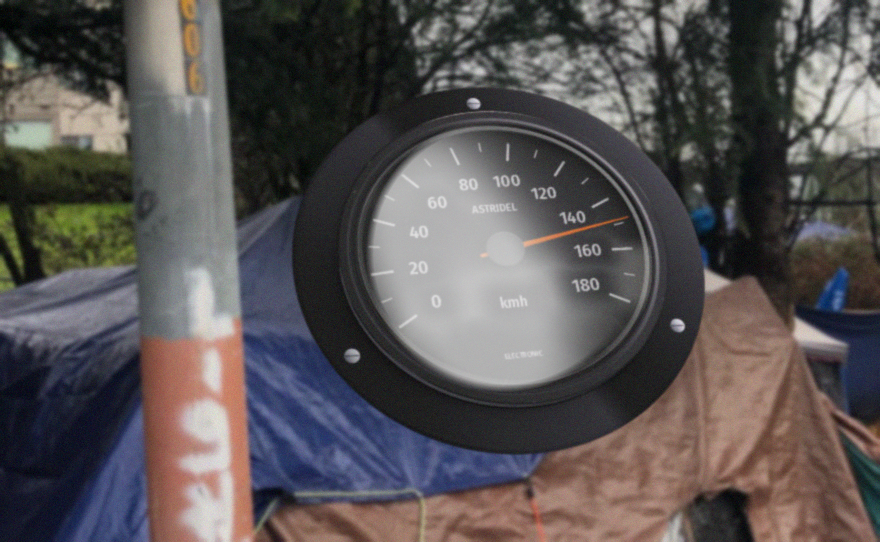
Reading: 150 km/h
